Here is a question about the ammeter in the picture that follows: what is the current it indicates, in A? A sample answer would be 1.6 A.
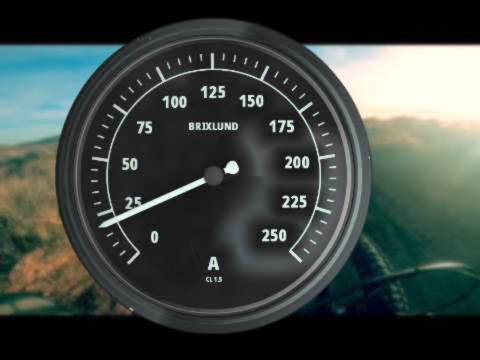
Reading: 20 A
